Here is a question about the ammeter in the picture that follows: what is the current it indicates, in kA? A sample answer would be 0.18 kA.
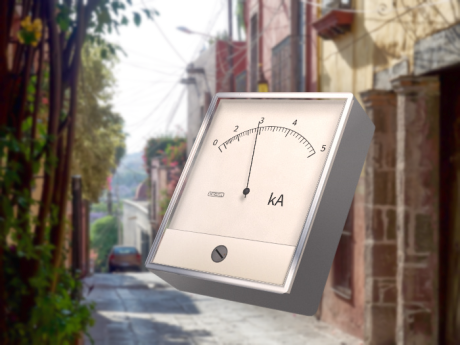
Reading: 3 kA
